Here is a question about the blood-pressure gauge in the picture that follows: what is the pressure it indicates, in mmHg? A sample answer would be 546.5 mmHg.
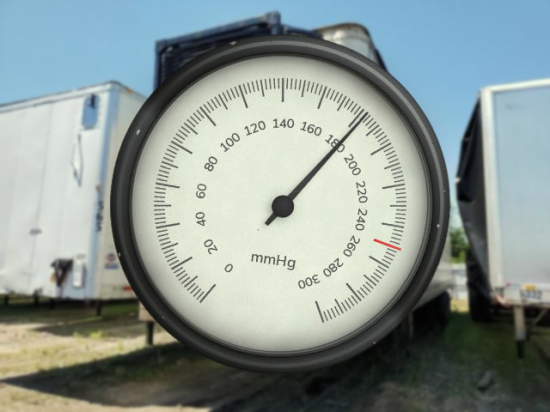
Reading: 182 mmHg
